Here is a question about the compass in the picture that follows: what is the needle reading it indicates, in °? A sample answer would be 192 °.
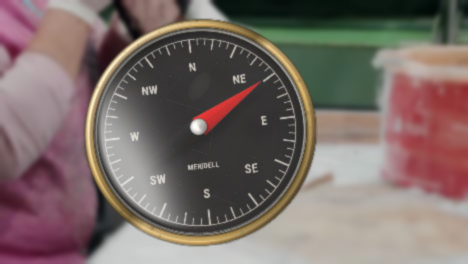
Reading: 60 °
